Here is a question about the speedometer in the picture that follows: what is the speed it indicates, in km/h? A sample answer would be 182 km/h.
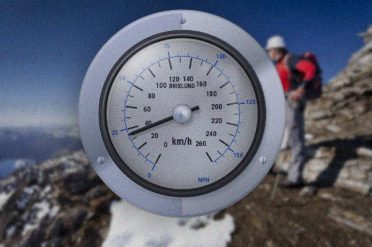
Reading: 35 km/h
